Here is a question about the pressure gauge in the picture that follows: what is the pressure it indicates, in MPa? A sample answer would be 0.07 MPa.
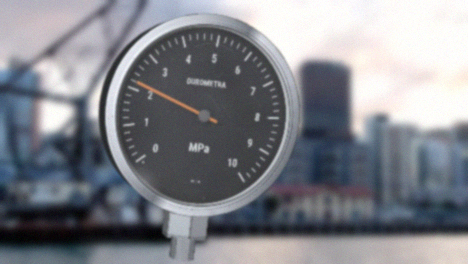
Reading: 2.2 MPa
